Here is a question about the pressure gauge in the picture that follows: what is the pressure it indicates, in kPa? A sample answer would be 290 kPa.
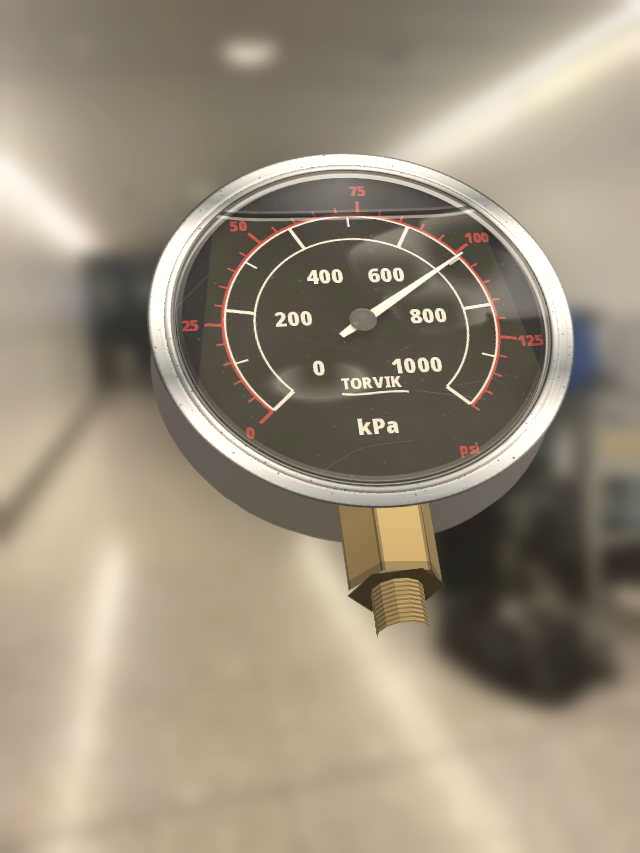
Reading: 700 kPa
